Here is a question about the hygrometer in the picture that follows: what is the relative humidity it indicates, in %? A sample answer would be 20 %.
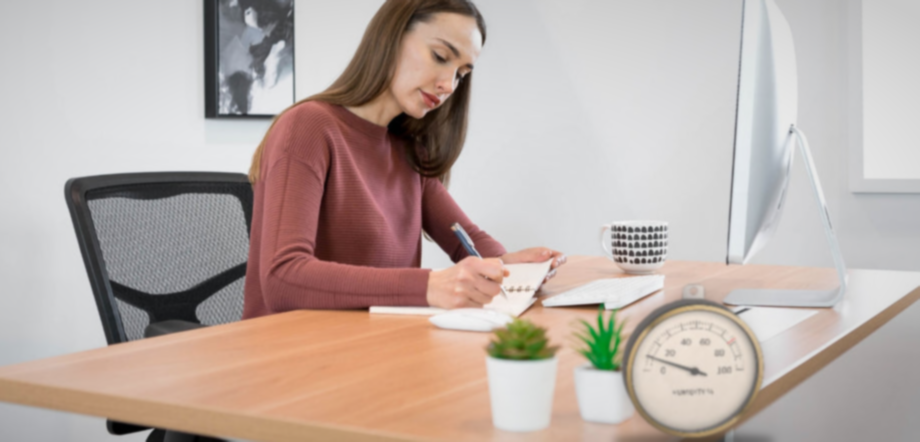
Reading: 10 %
